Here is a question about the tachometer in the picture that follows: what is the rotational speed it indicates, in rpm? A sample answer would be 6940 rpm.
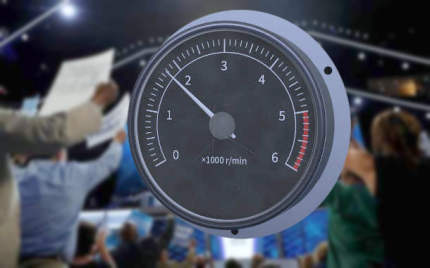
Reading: 1800 rpm
